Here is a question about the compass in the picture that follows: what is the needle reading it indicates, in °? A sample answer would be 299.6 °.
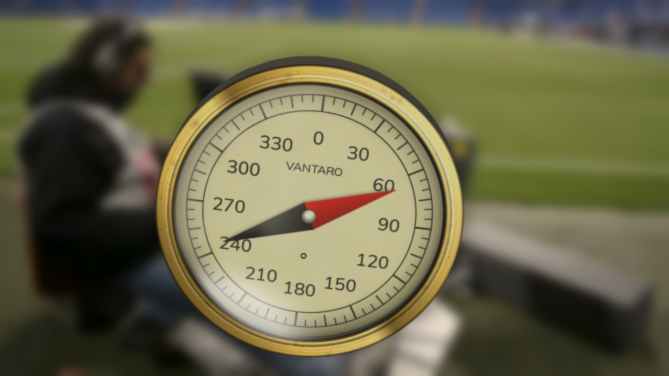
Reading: 65 °
